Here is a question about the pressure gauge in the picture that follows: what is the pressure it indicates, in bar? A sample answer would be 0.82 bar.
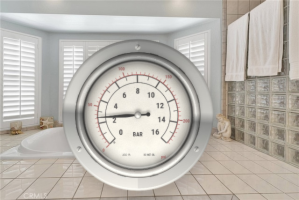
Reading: 2.5 bar
